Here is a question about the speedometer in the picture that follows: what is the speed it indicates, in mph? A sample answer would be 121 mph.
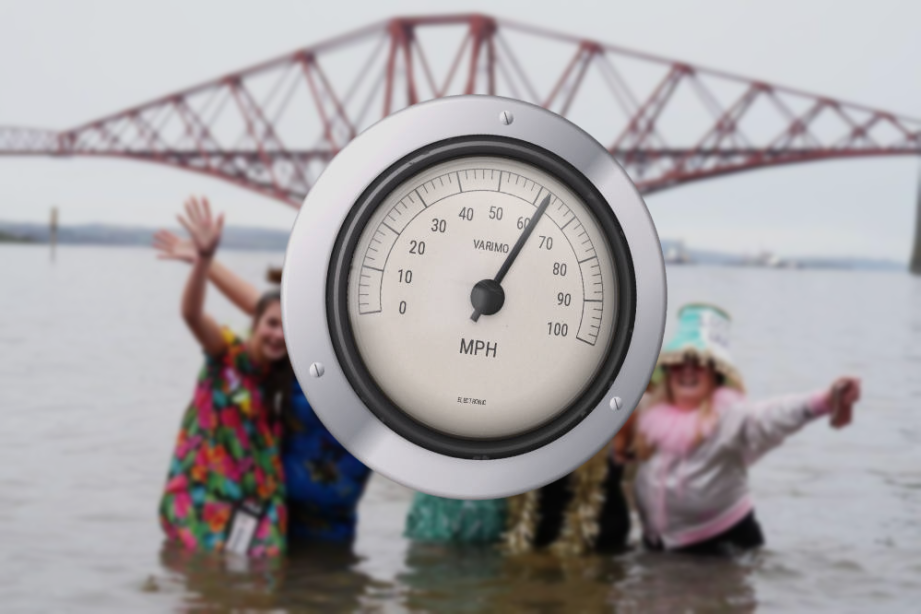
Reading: 62 mph
